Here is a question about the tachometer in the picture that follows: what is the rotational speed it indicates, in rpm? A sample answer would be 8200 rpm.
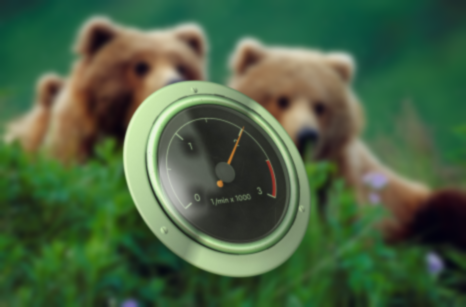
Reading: 2000 rpm
